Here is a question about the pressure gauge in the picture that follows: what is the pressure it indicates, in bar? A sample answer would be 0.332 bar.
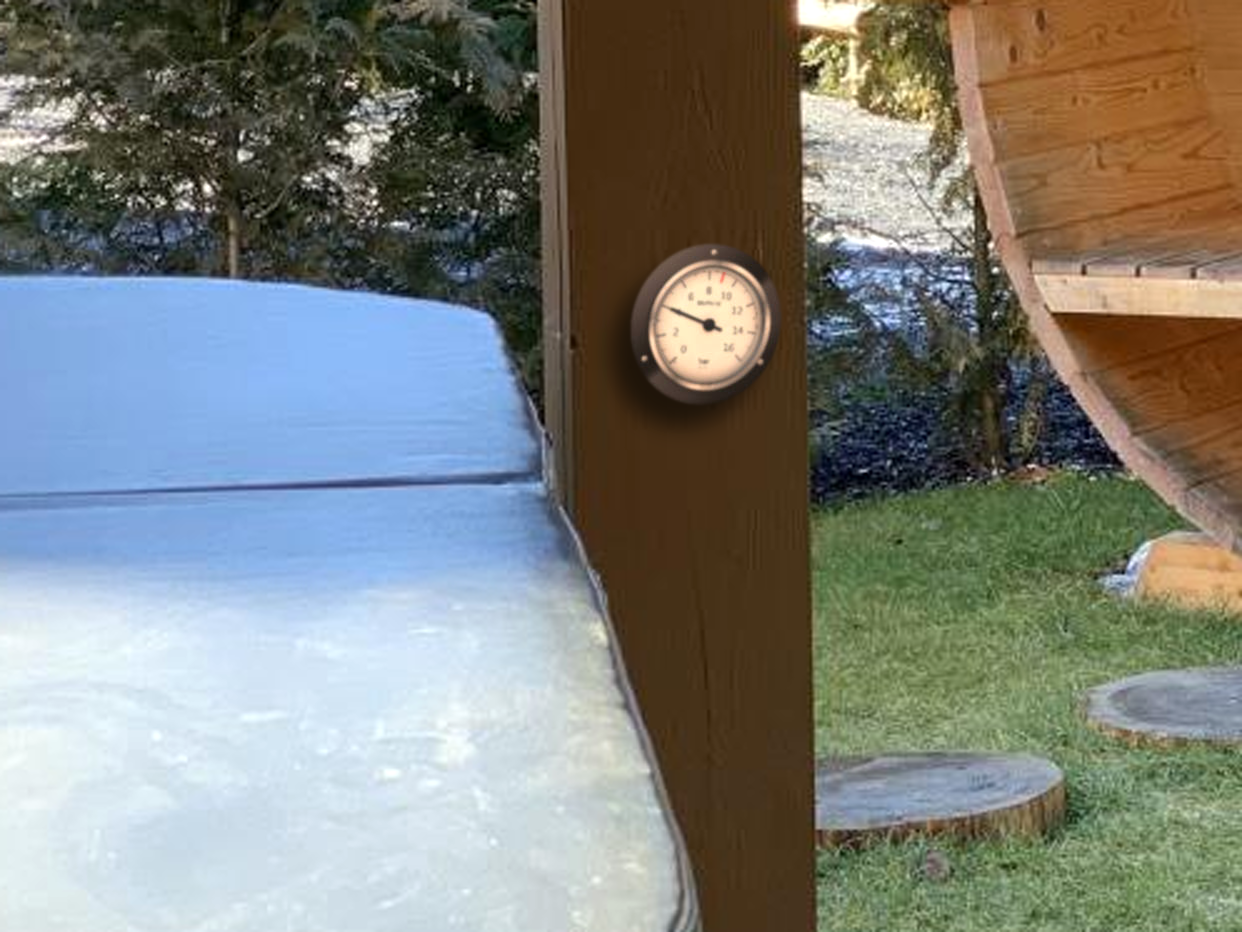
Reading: 4 bar
